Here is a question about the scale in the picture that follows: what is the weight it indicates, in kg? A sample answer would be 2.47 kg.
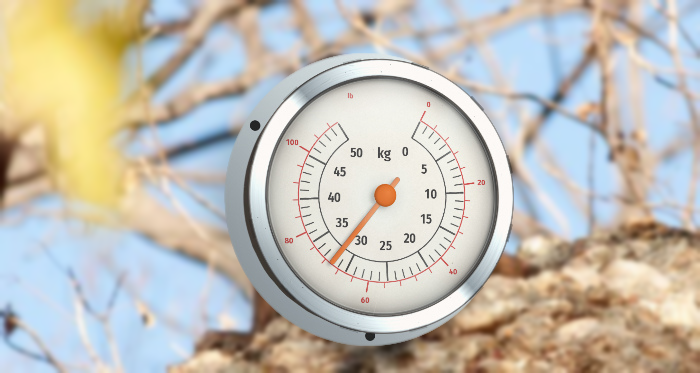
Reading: 32 kg
